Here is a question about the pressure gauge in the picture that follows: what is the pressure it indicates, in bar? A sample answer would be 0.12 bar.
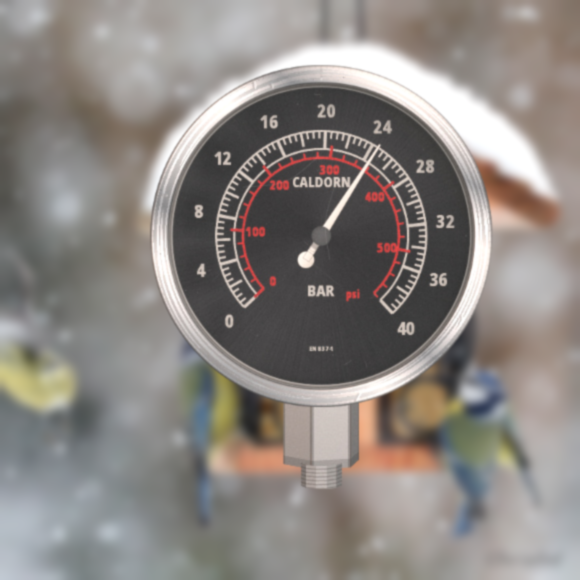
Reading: 24.5 bar
